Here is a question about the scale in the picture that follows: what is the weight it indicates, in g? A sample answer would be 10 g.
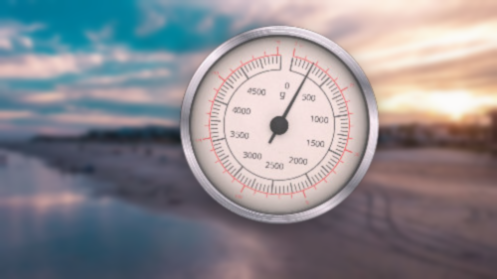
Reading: 250 g
